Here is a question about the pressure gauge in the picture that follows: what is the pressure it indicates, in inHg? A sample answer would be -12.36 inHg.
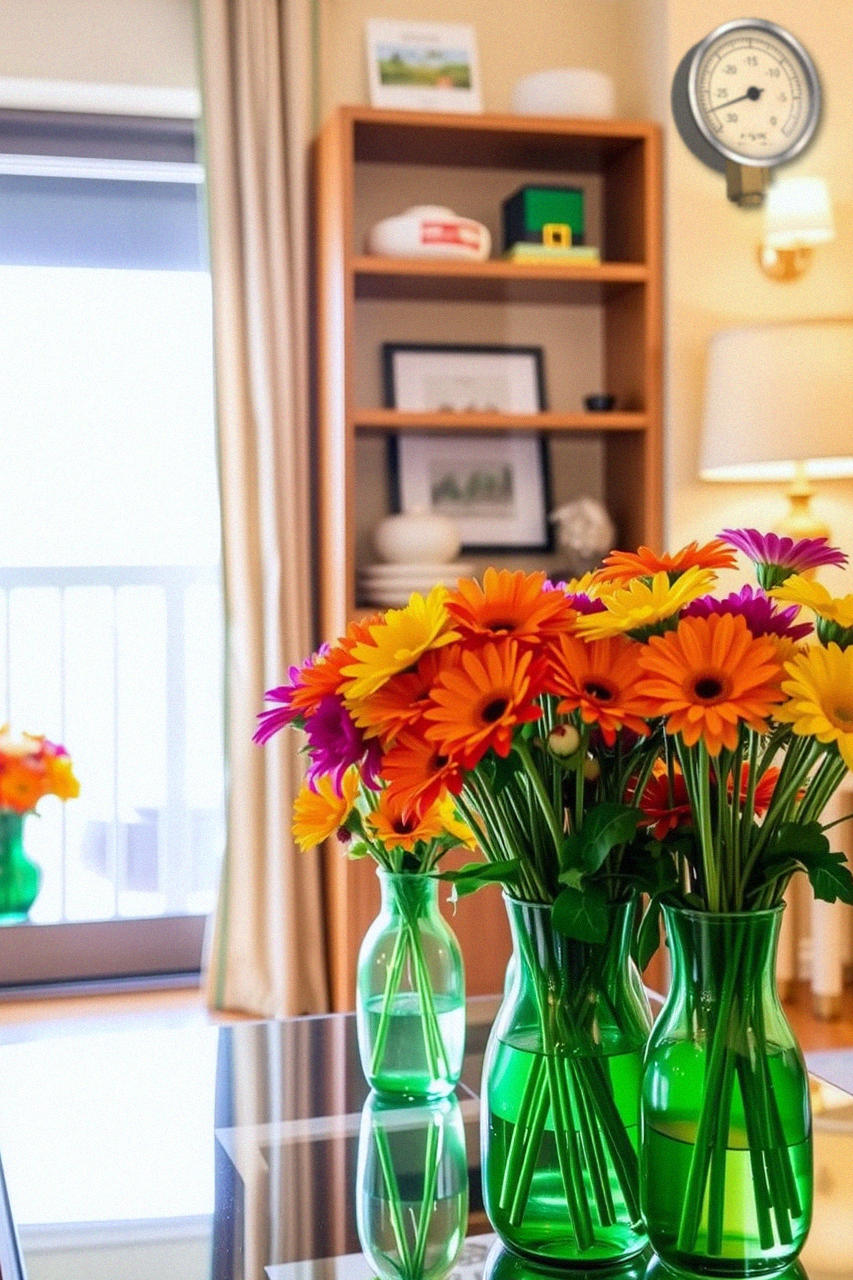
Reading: -27.5 inHg
